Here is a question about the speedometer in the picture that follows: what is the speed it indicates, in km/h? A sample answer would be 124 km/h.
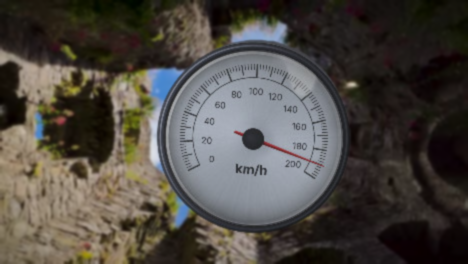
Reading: 190 km/h
